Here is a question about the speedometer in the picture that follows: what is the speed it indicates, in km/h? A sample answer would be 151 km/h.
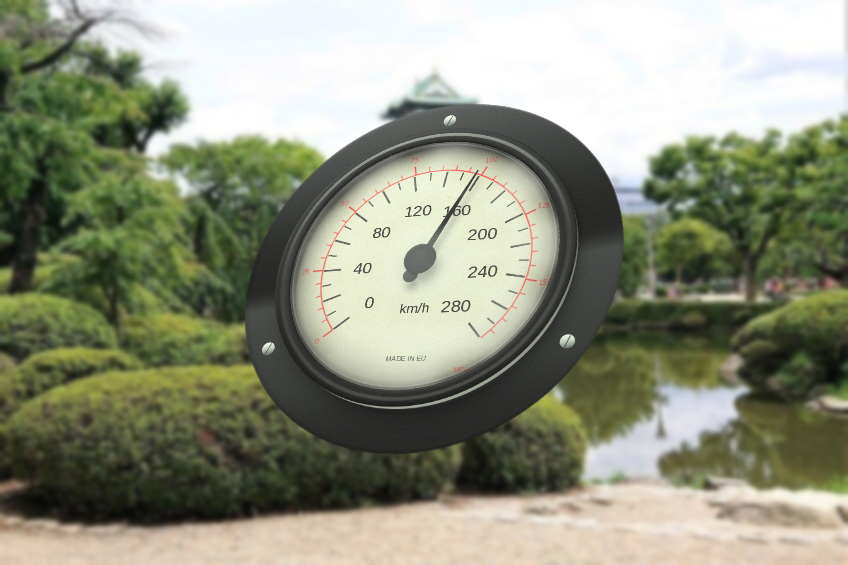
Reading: 160 km/h
